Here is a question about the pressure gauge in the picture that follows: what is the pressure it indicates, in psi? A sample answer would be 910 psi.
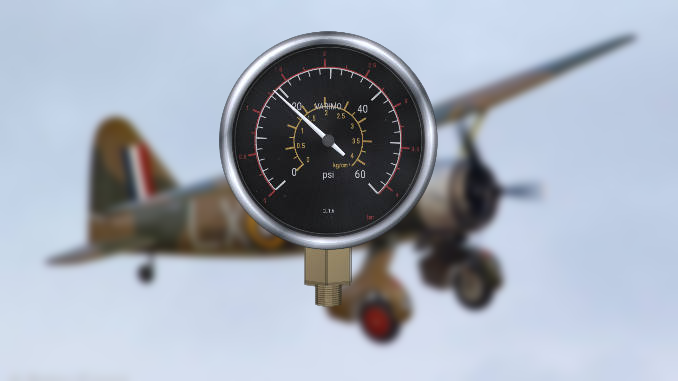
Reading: 19 psi
